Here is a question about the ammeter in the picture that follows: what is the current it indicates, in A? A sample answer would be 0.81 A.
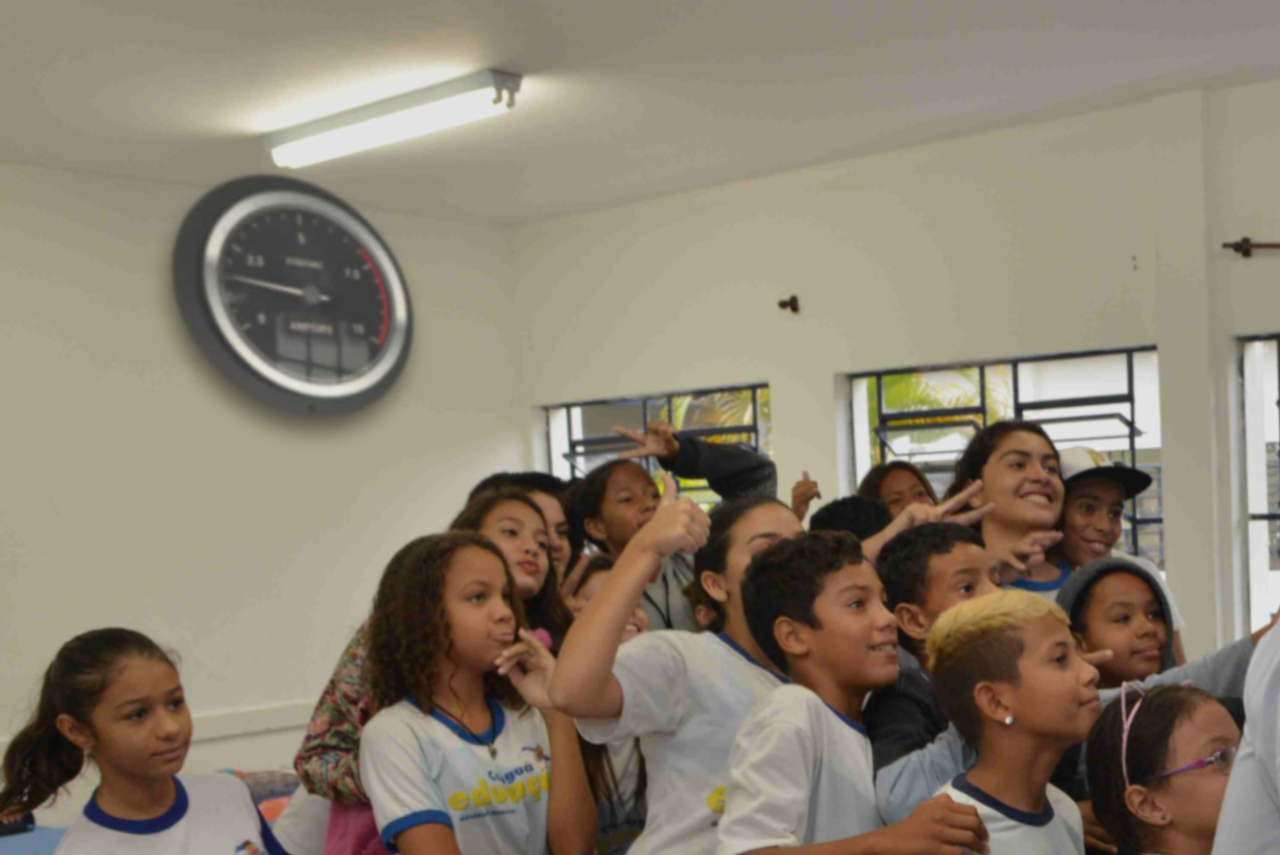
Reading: 1.5 A
